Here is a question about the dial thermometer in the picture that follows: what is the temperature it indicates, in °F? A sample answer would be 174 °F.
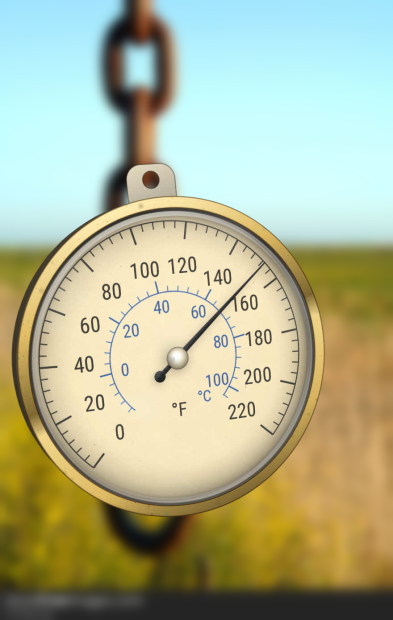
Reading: 152 °F
